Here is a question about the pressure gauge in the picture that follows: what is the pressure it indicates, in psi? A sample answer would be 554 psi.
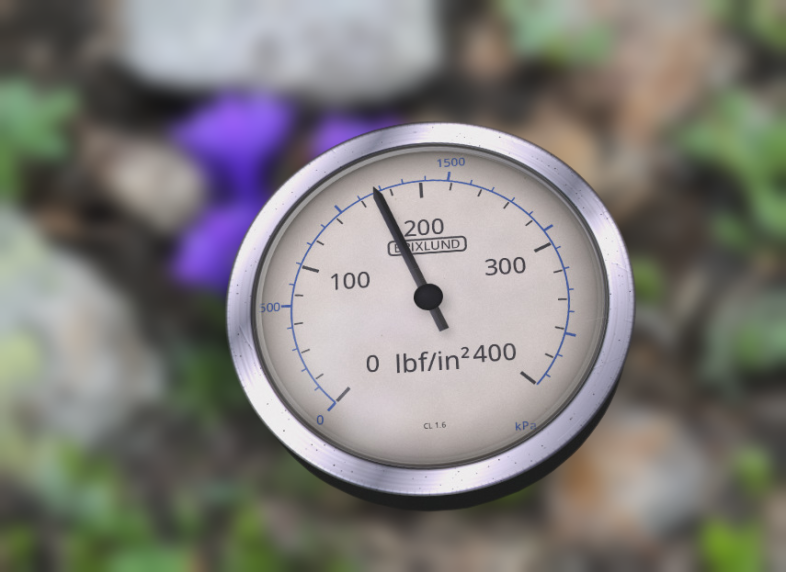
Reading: 170 psi
